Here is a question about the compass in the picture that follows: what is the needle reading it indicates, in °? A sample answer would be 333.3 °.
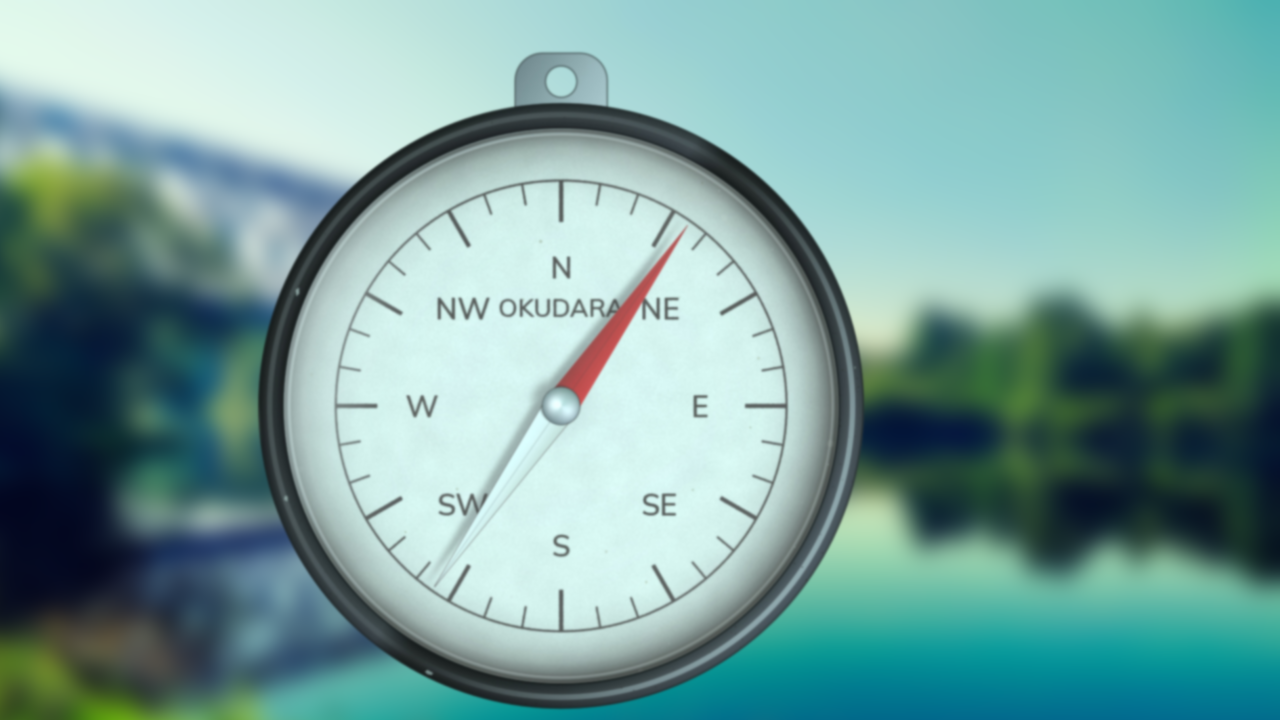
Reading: 35 °
